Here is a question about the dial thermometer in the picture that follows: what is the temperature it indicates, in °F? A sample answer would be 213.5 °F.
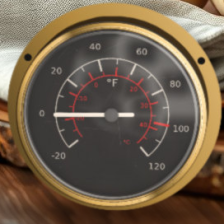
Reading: 0 °F
